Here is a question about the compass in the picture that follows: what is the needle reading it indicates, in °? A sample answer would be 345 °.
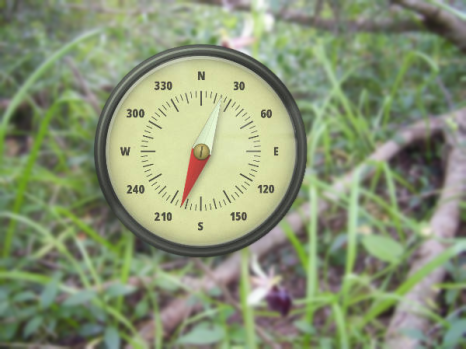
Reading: 200 °
